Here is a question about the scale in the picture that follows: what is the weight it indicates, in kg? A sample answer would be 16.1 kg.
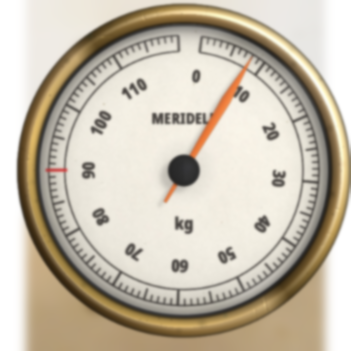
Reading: 8 kg
